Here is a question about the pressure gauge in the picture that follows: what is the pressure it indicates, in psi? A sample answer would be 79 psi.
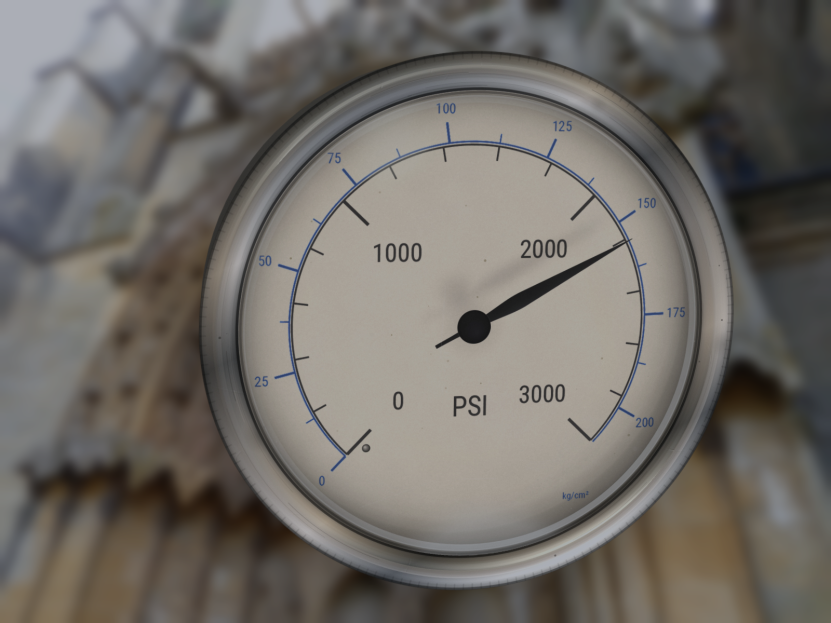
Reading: 2200 psi
